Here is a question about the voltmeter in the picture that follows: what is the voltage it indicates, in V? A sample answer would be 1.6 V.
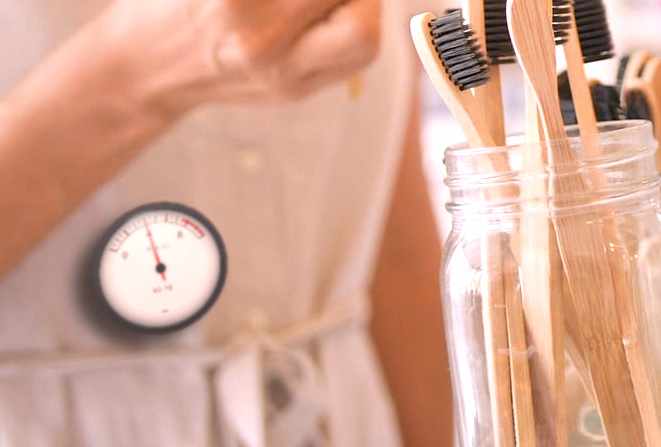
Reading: 4 V
